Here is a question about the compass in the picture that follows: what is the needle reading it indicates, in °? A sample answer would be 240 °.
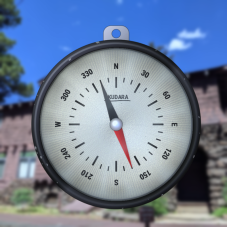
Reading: 160 °
